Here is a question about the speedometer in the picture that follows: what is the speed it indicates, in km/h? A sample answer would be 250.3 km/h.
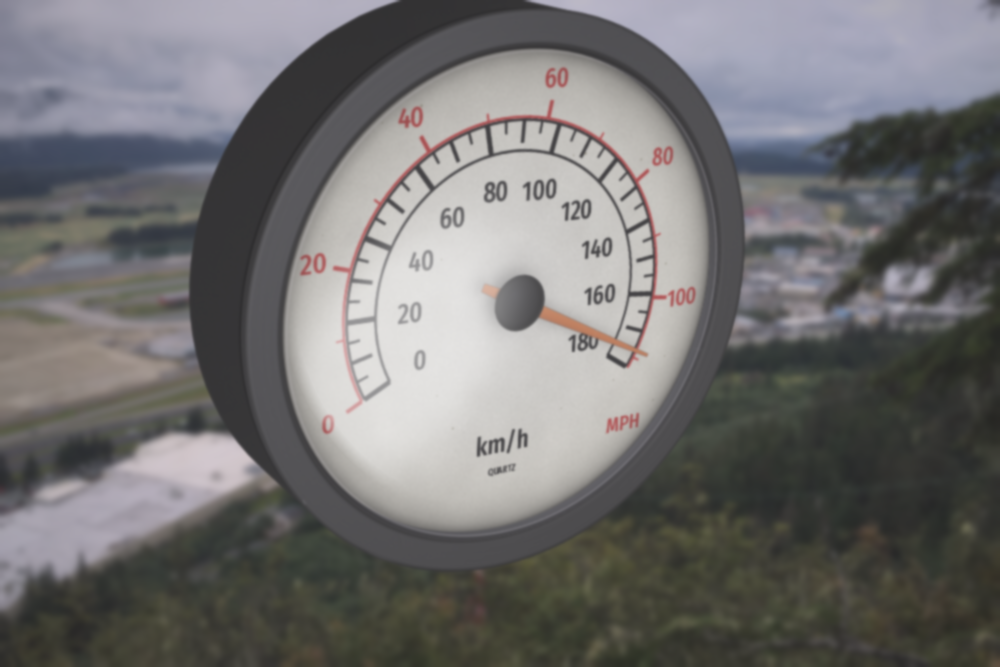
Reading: 175 km/h
